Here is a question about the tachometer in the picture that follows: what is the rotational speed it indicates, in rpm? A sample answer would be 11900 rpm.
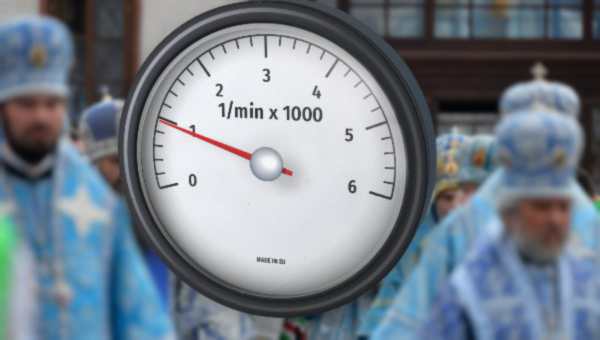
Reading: 1000 rpm
